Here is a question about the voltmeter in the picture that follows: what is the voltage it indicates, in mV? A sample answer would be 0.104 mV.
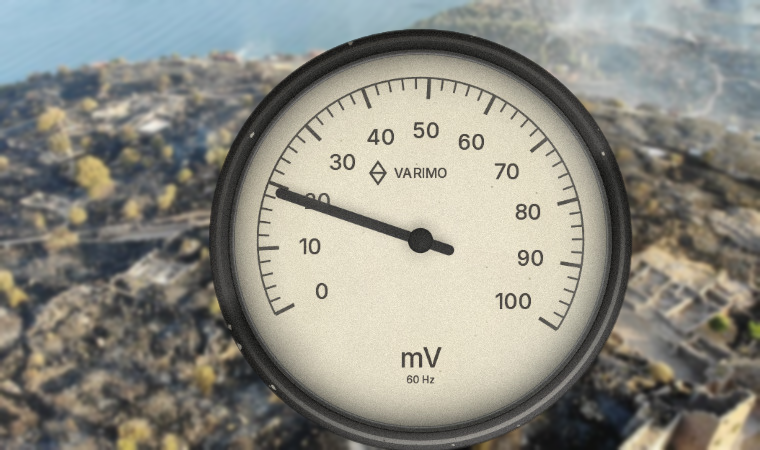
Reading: 19 mV
